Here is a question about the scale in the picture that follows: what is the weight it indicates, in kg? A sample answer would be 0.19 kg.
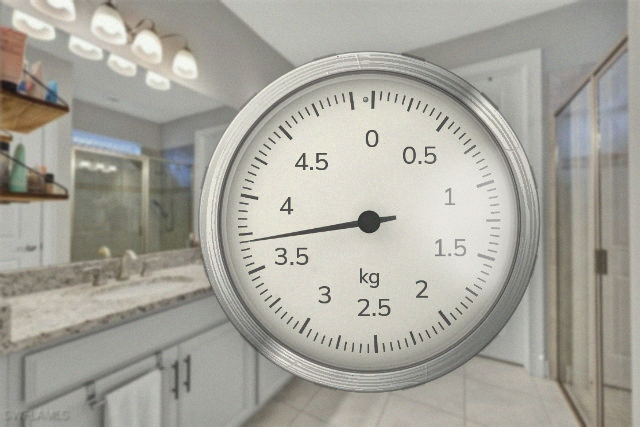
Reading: 3.7 kg
